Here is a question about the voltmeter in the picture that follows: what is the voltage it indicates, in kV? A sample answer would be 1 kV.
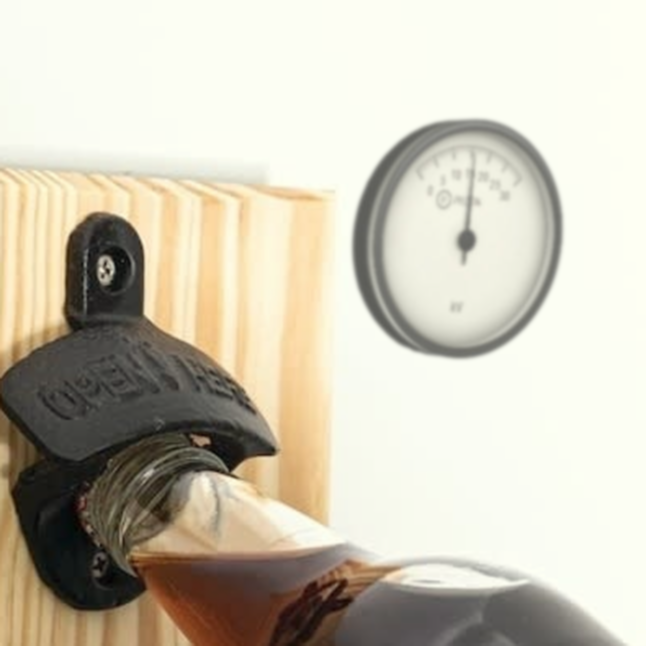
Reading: 15 kV
